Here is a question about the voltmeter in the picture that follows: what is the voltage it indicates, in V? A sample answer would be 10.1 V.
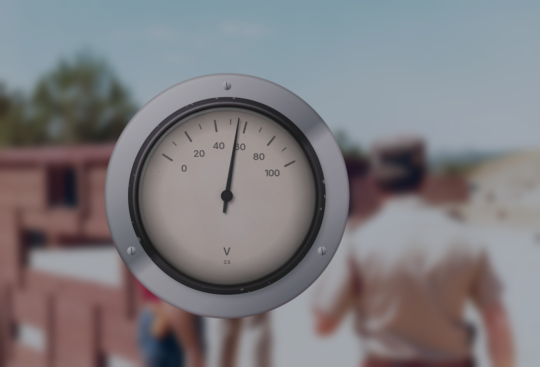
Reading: 55 V
